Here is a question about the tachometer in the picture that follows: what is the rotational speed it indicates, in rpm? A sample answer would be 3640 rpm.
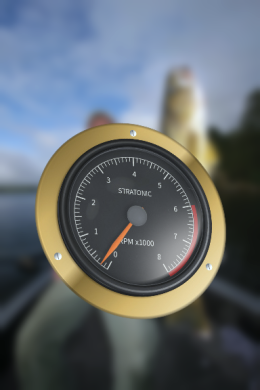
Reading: 200 rpm
